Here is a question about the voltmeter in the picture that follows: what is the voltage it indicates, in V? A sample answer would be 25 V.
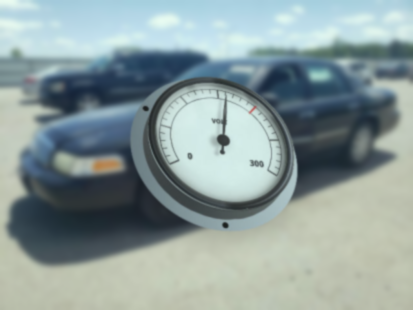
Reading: 160 V
